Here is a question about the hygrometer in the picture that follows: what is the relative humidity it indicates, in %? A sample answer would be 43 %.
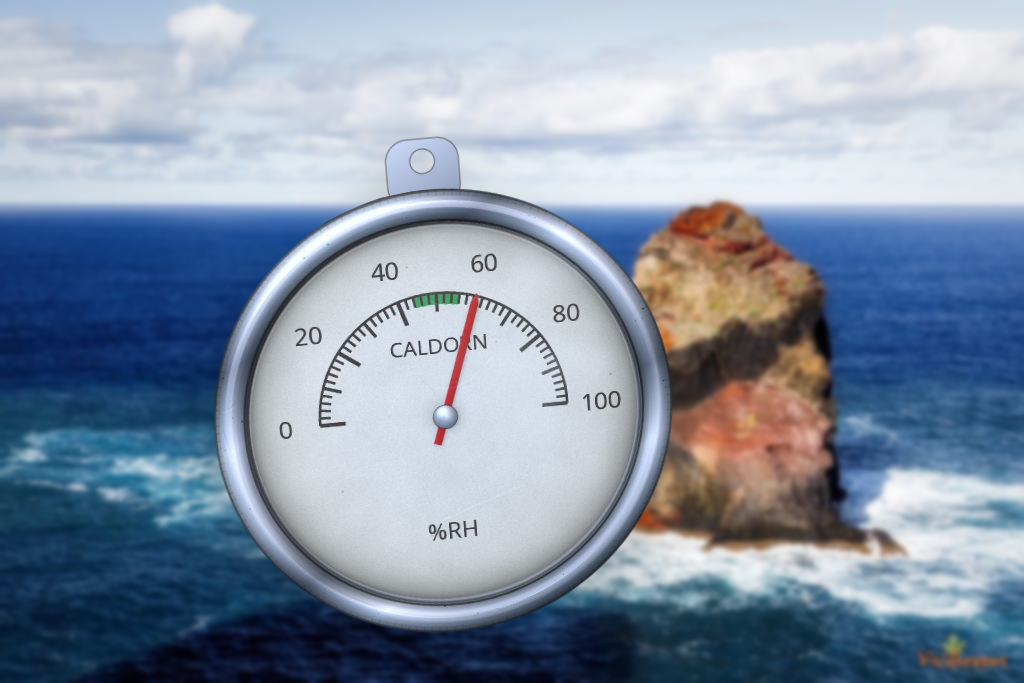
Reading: 60 %
